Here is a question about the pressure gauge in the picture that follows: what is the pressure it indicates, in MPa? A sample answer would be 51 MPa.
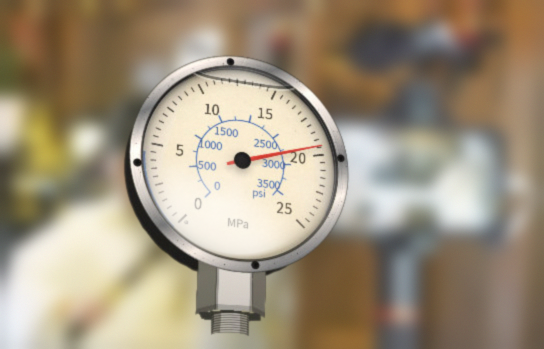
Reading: 19.5 MPa
